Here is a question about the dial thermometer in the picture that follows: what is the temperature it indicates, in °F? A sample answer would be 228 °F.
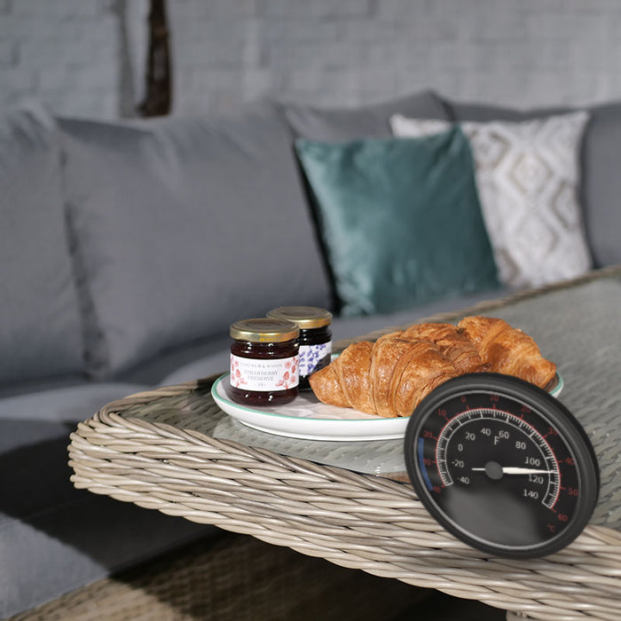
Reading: 110 °F
